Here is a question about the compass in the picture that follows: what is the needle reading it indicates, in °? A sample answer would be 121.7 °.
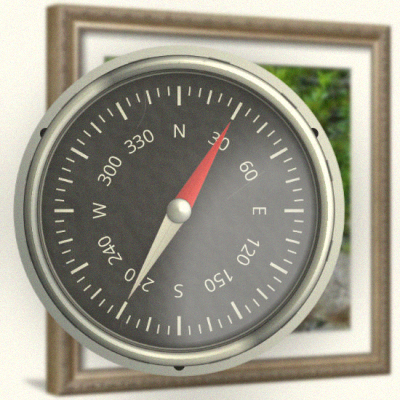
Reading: 30 °
